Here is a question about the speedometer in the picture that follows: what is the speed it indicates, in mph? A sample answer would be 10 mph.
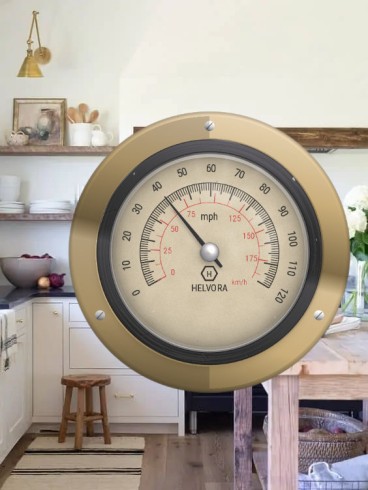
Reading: 40 mph
